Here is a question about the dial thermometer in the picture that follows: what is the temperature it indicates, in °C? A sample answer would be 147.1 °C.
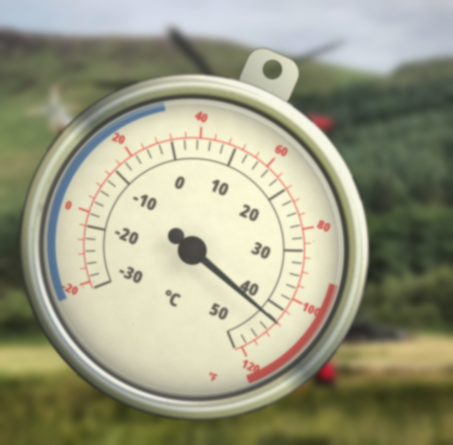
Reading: 42 °C
